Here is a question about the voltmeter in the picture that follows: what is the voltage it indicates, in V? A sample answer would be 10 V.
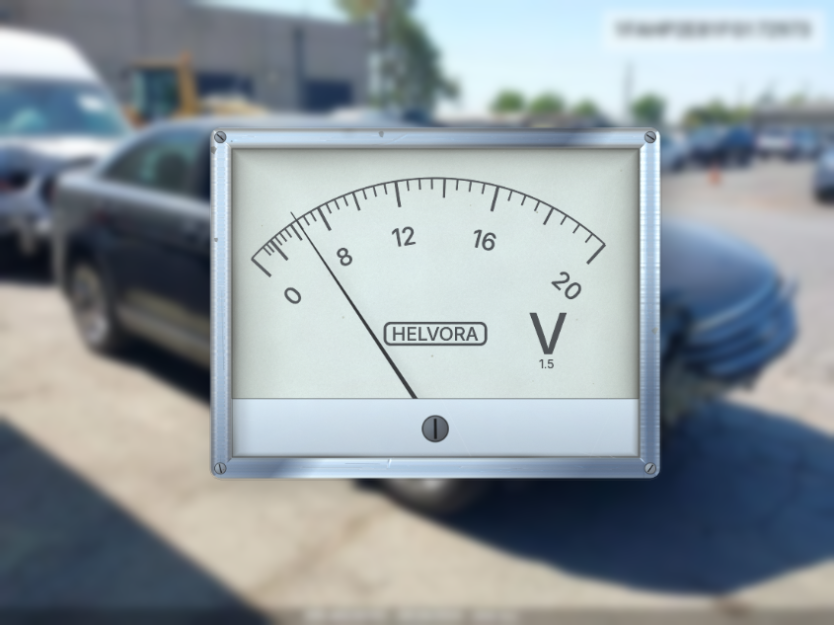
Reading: 6.5 V
